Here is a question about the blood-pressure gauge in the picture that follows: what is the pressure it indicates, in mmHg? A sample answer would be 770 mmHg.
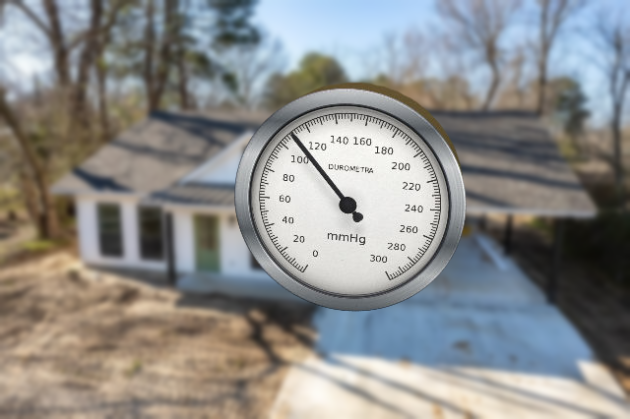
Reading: 110 mmHg
